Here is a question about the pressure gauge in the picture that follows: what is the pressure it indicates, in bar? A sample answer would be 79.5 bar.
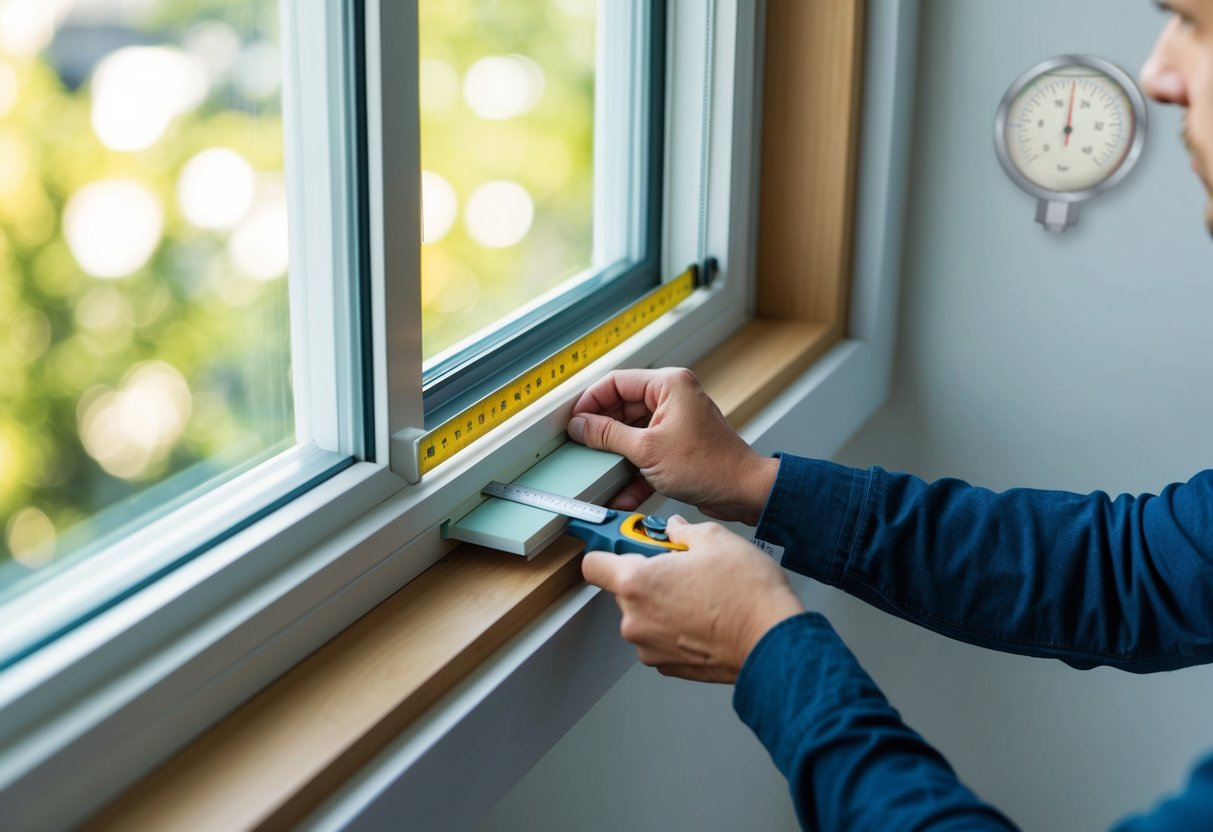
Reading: 20 bar
